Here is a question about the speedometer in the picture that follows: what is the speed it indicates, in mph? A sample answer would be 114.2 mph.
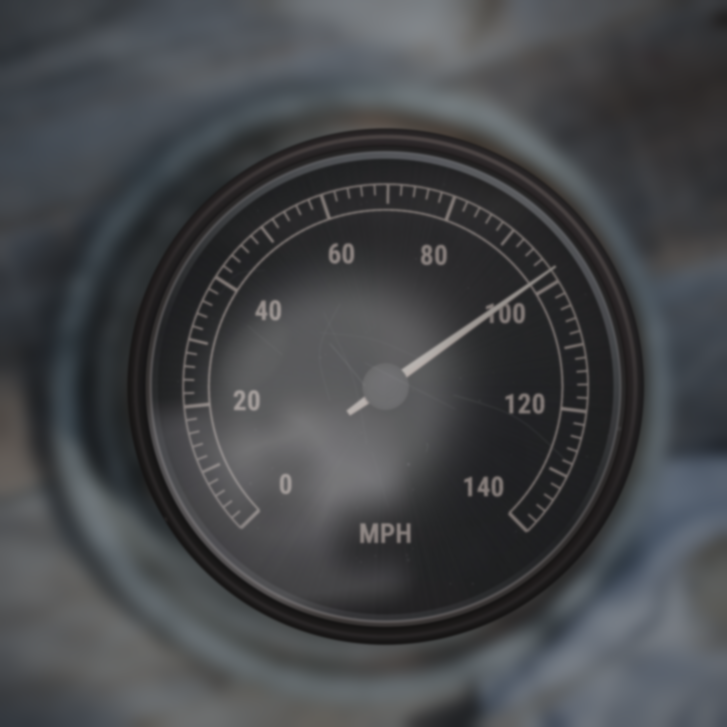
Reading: 98 mph
